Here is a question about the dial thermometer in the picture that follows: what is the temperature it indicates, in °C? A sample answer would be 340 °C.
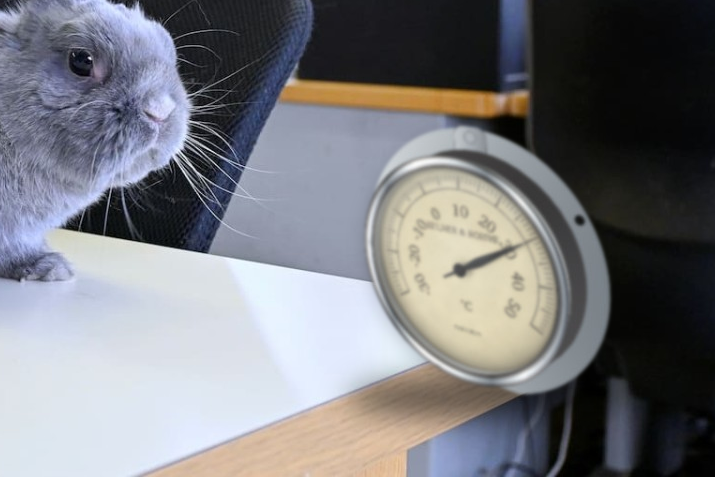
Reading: 30 °C
